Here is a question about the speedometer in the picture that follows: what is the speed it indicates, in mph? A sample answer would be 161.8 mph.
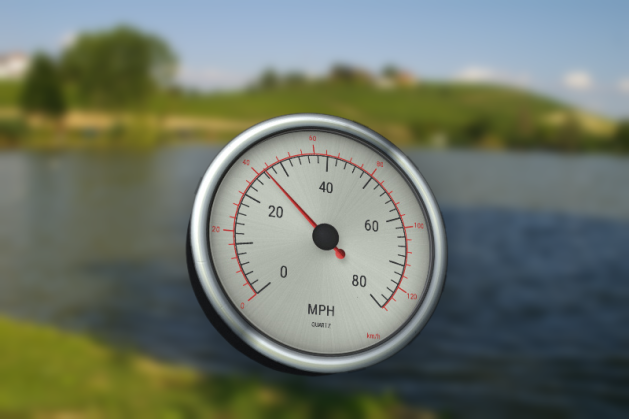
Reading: 26 mph
